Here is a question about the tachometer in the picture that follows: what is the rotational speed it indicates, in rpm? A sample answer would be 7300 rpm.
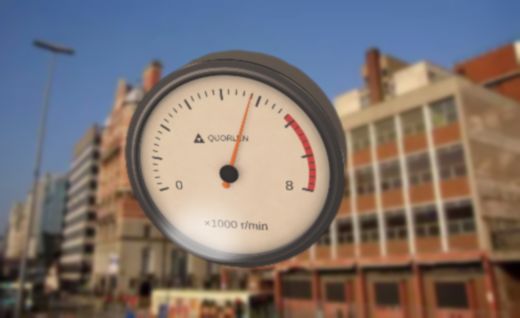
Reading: 4800 rpm
